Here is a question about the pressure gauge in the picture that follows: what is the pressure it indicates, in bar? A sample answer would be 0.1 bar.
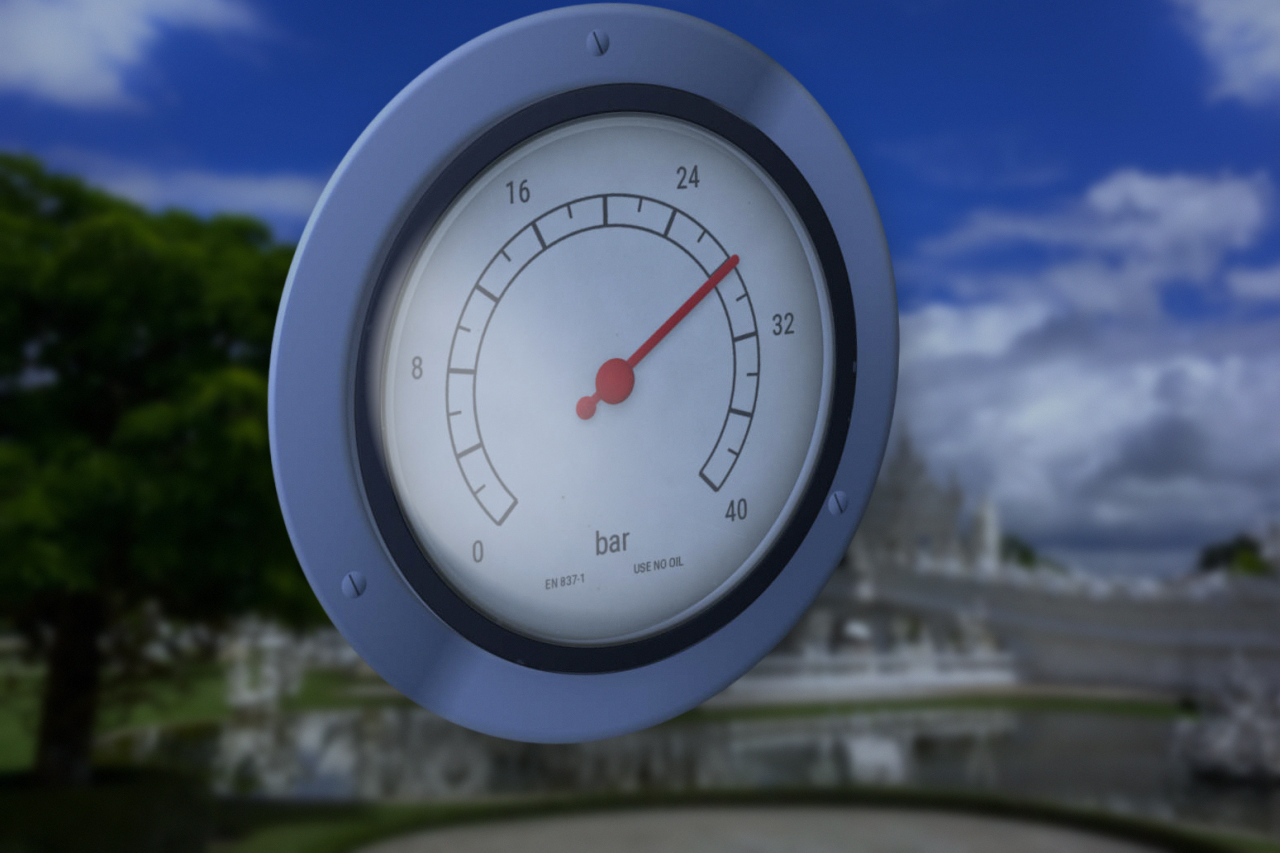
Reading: 28 bar
